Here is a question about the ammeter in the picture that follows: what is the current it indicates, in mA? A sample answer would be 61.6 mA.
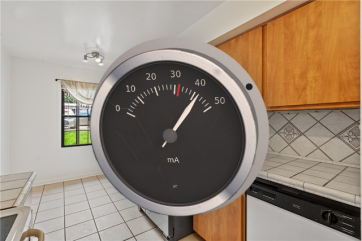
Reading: 42 mA
